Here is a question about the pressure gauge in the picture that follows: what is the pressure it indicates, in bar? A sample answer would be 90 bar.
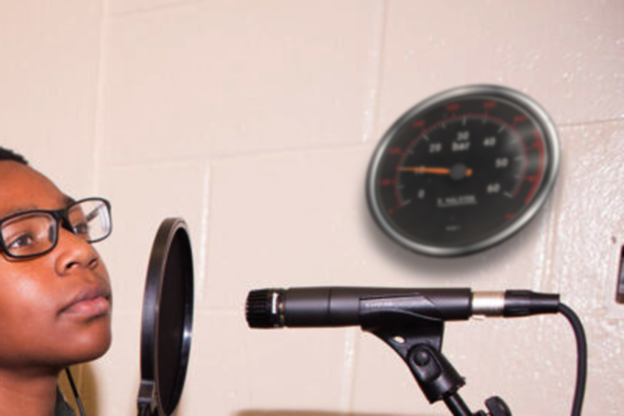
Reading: 10 bar
